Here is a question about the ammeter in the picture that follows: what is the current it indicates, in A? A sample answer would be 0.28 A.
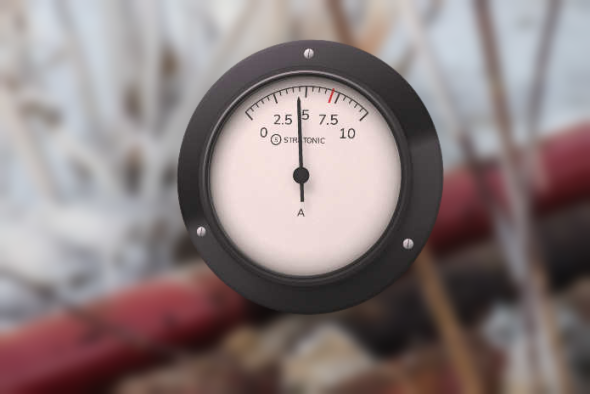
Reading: 4.5 A
